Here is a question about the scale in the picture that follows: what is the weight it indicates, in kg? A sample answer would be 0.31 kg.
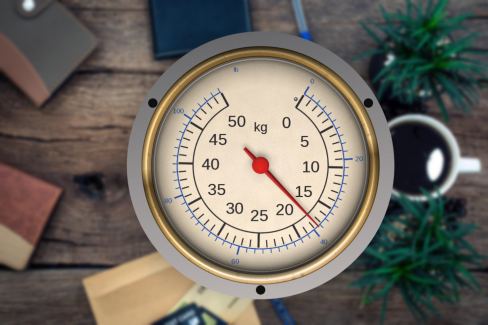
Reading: 17.5 kg
